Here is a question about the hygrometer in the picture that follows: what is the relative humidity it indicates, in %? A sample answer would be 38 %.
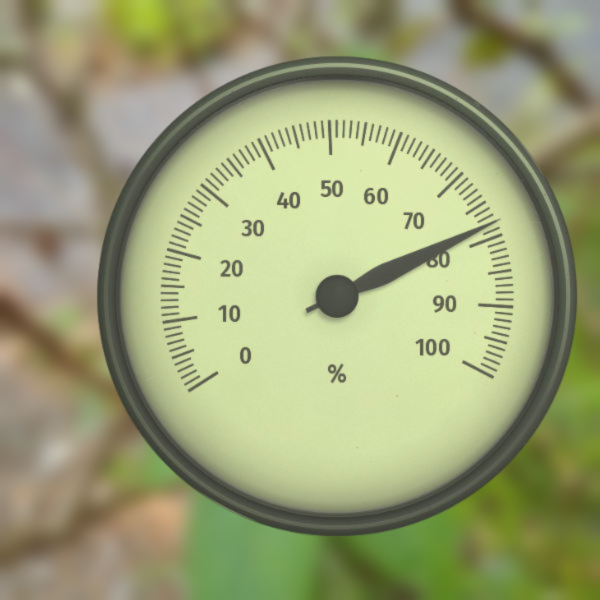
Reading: 78 %
